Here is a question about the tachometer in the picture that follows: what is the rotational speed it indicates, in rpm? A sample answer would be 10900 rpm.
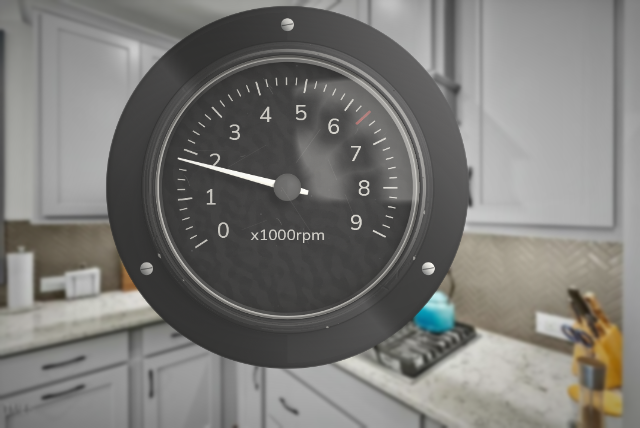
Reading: 1800 rpm
